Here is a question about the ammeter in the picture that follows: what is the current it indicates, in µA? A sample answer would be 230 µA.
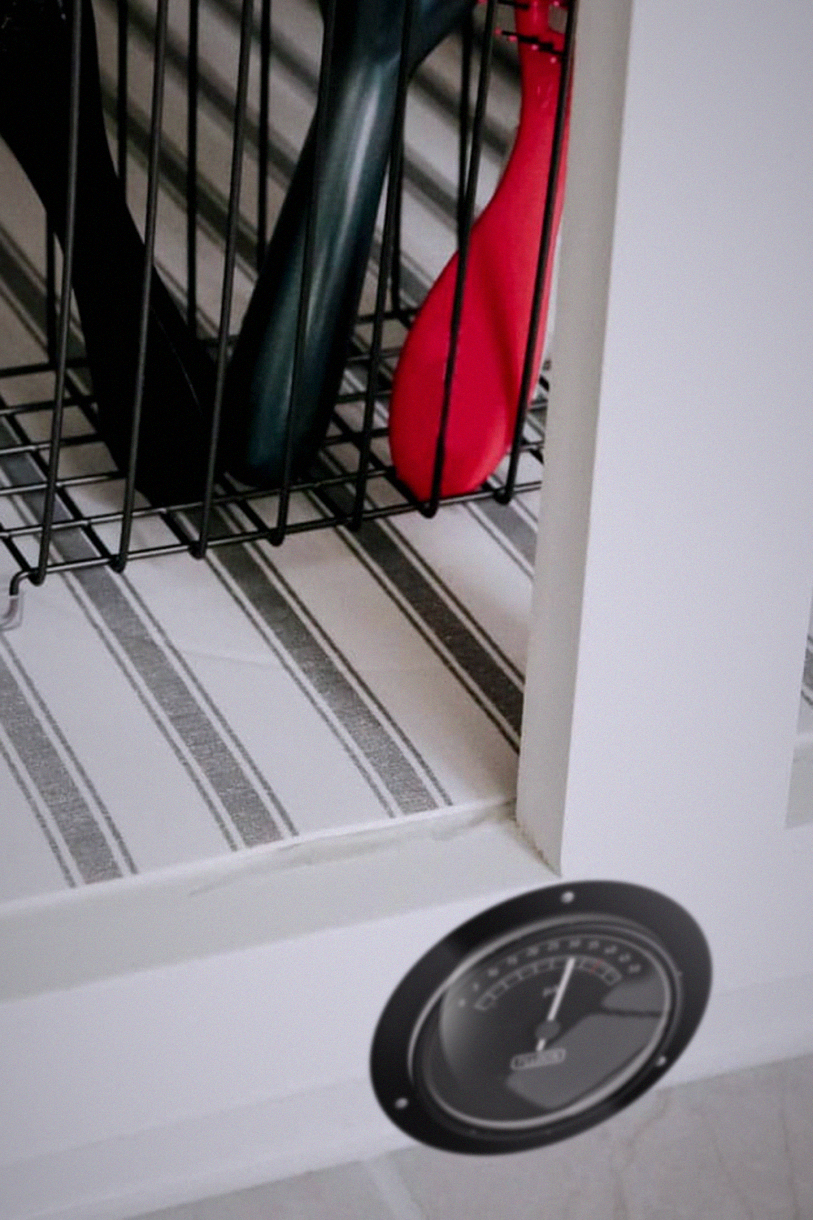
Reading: 30 µA
